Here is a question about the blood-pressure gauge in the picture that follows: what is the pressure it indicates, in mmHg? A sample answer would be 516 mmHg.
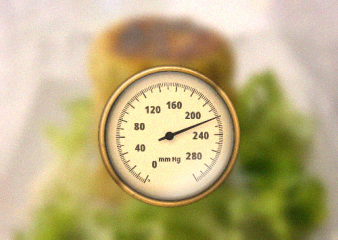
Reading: 220 mmHg
